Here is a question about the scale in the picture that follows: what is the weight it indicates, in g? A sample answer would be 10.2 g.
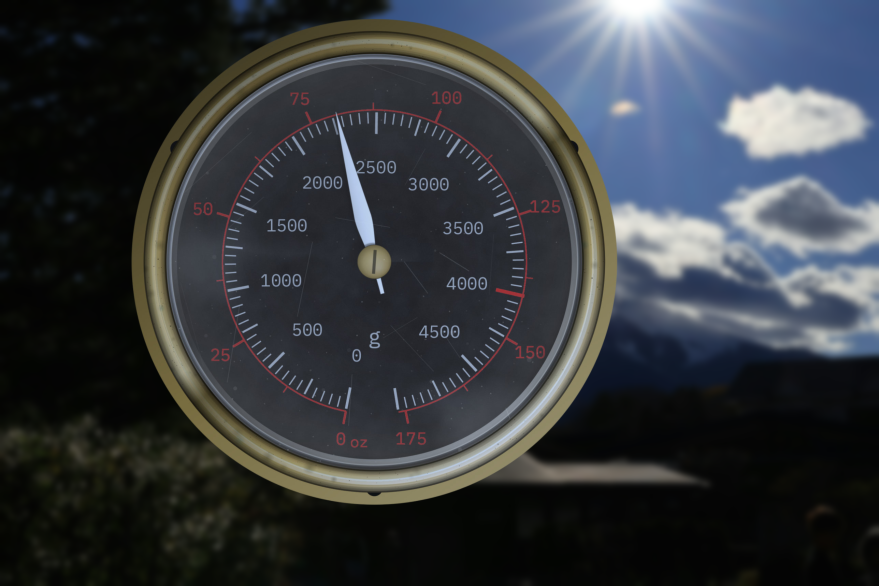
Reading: 2275 g
